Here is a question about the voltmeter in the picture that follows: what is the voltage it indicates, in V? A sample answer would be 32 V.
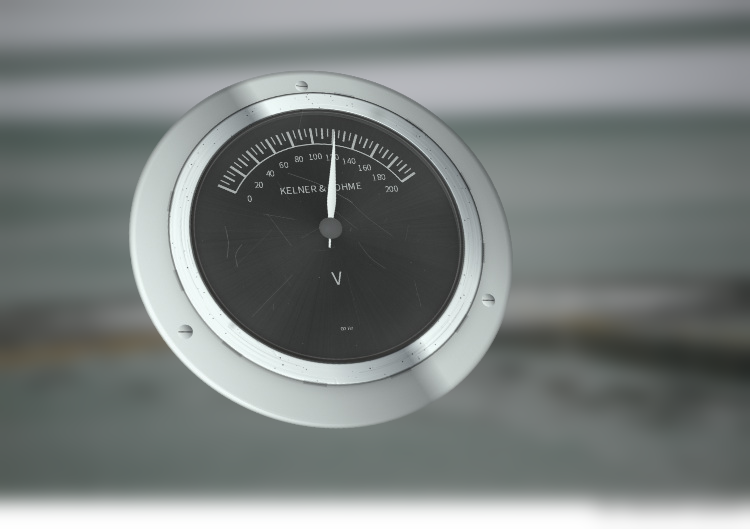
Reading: 120 V
